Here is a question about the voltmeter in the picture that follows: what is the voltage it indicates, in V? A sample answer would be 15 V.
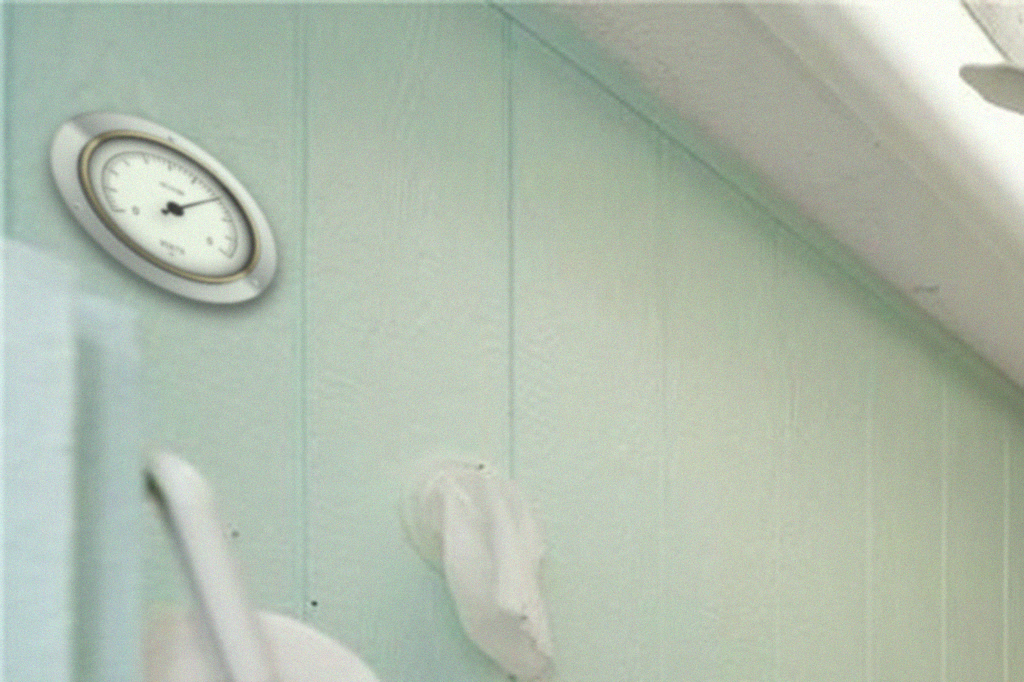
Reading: 3.5 V
